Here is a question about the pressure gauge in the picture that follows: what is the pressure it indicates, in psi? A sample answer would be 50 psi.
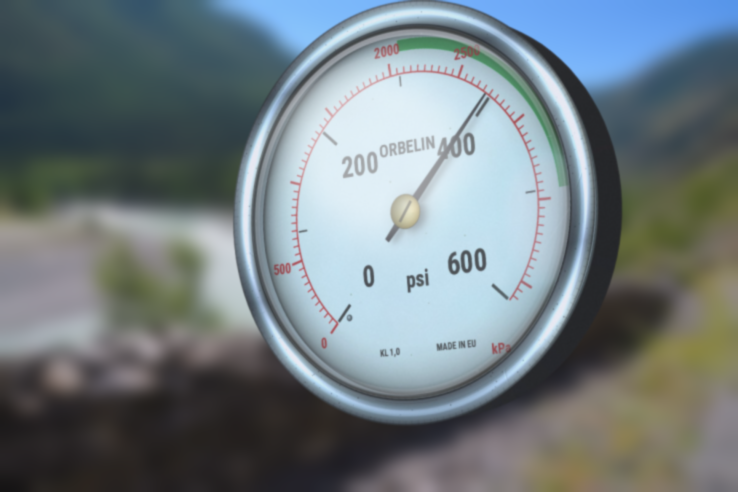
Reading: 400 psi
